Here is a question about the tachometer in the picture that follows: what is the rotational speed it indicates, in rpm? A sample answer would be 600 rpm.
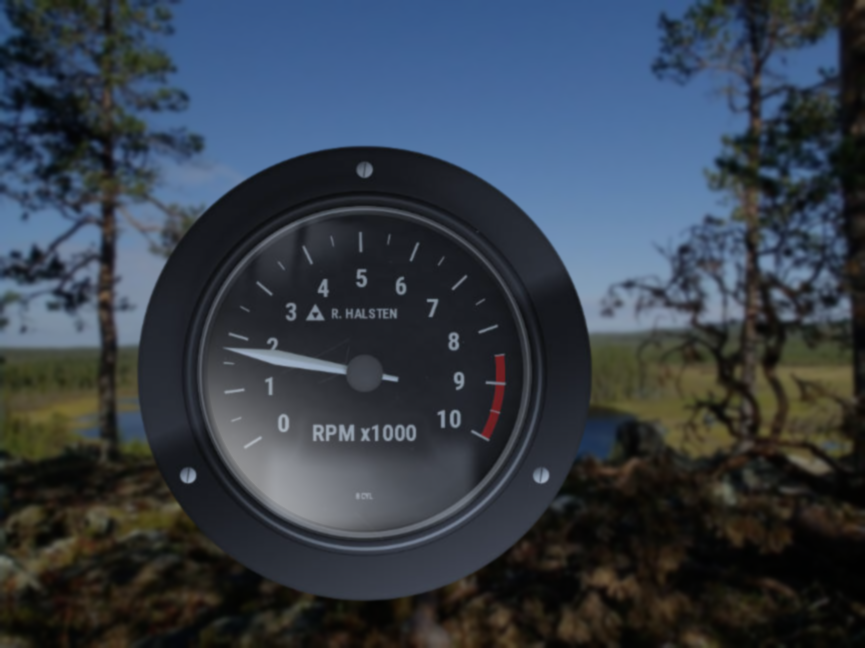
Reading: 1750 rpm
